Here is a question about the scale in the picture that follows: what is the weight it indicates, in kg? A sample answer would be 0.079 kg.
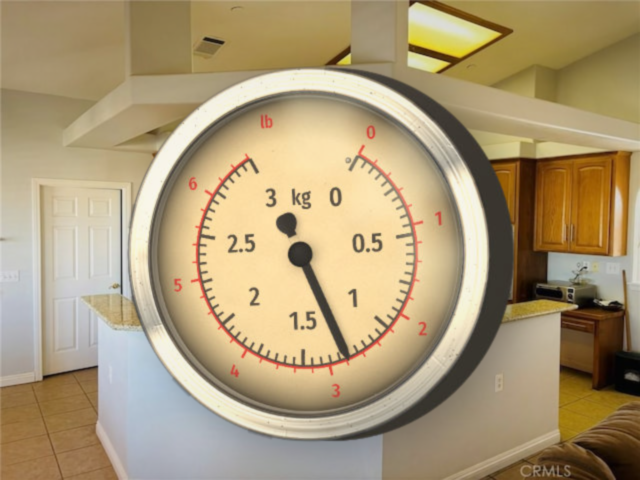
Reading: 1.25 kg
